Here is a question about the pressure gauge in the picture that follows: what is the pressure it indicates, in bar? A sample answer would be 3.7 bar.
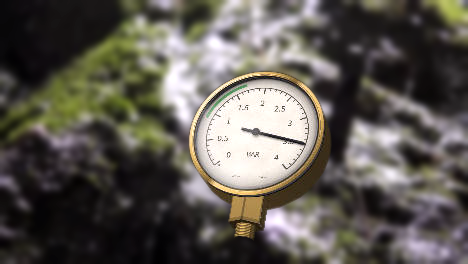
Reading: 3.5 bar
